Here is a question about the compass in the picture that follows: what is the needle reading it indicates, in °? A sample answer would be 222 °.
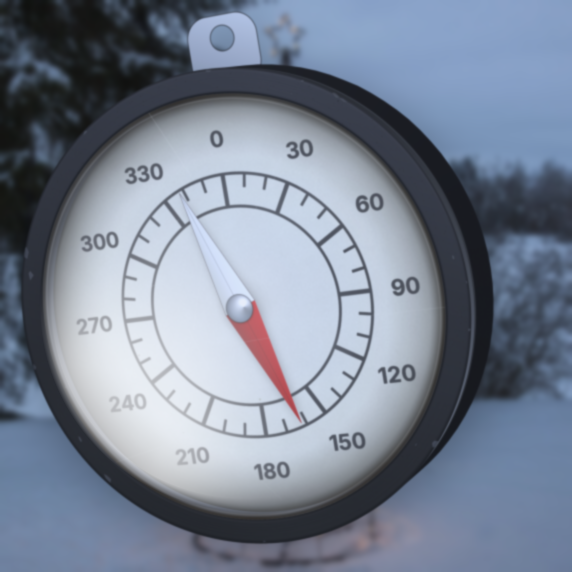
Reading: 160 °
